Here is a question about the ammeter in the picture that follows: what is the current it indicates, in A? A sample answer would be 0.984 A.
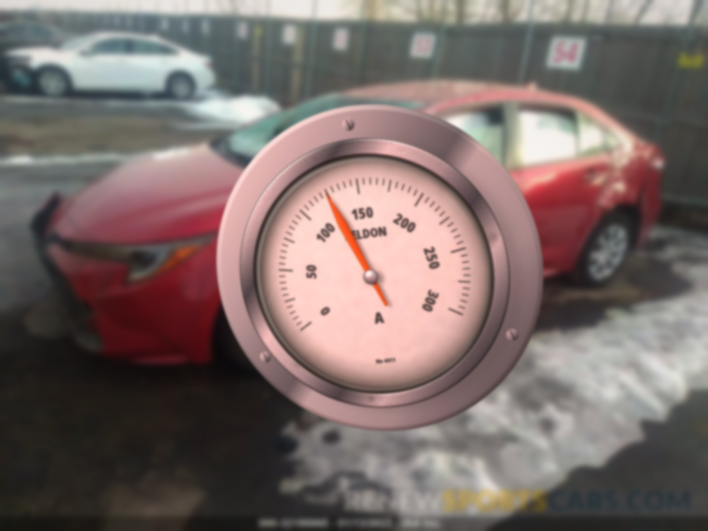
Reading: 125 A
